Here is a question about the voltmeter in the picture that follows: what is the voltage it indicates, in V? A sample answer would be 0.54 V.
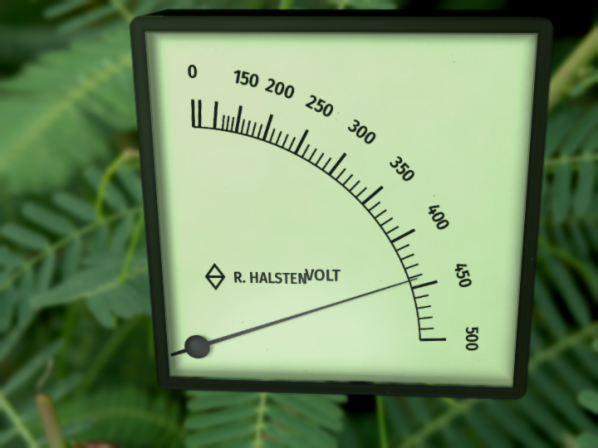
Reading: 440 V
